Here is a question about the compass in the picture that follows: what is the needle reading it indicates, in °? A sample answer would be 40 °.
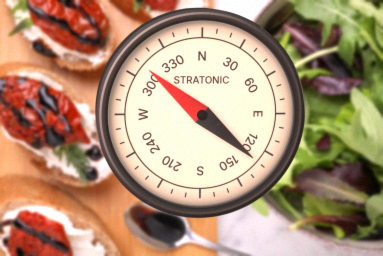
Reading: 310 °
